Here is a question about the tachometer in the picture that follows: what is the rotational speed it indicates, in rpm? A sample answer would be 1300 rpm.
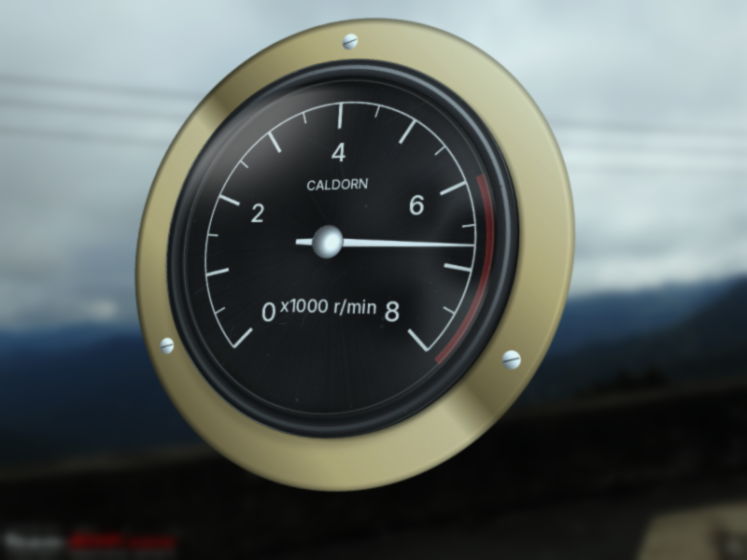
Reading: 6750 rpm
